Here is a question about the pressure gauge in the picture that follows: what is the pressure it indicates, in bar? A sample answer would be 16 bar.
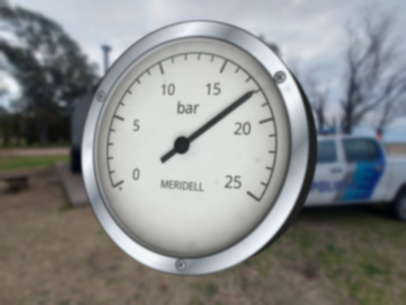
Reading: 18 bar
